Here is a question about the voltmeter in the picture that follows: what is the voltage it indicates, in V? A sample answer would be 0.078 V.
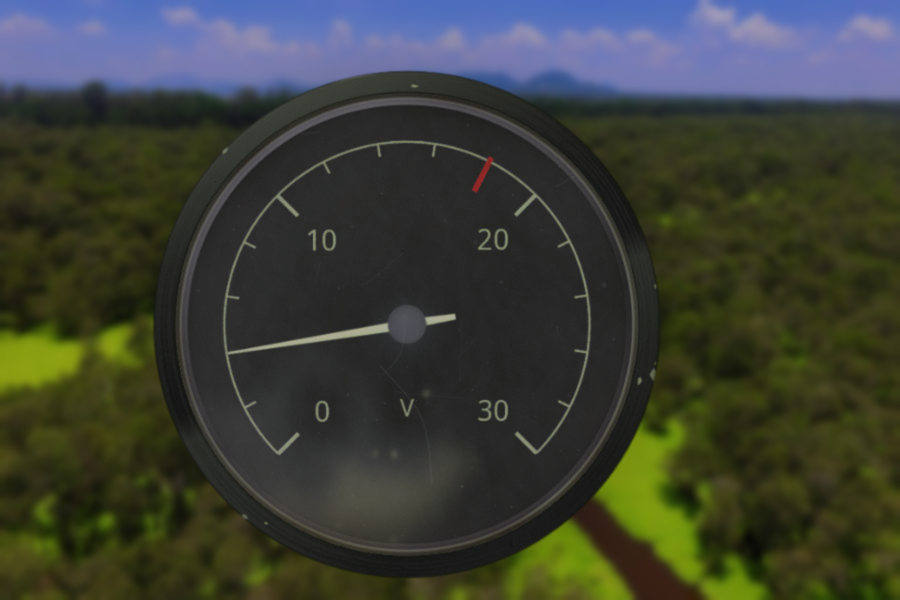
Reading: 4 V
